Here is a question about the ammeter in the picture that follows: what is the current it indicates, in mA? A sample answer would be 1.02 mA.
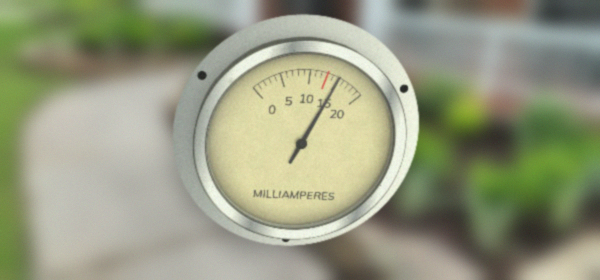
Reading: 15 mA
